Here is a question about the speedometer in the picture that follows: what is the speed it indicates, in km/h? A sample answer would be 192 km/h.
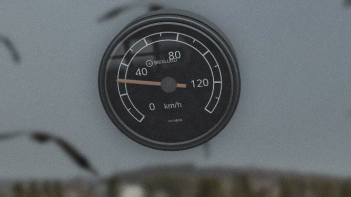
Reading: 30 km/h
